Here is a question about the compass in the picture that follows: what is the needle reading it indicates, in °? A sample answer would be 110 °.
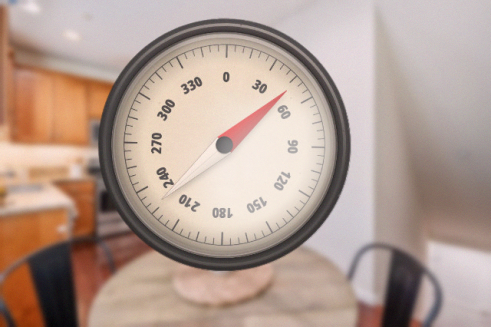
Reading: 47.5 °
